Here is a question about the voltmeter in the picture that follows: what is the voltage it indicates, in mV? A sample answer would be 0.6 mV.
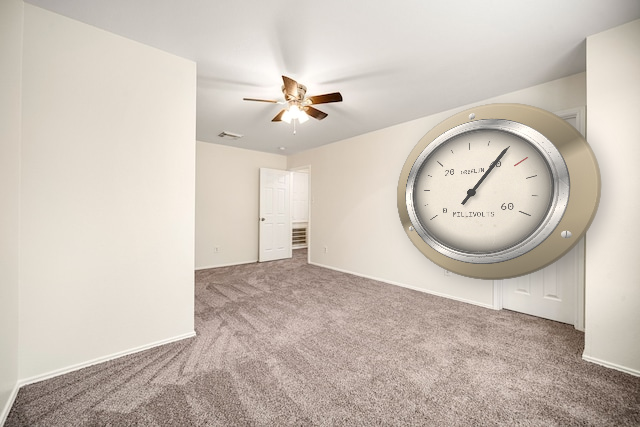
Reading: 40 mV
